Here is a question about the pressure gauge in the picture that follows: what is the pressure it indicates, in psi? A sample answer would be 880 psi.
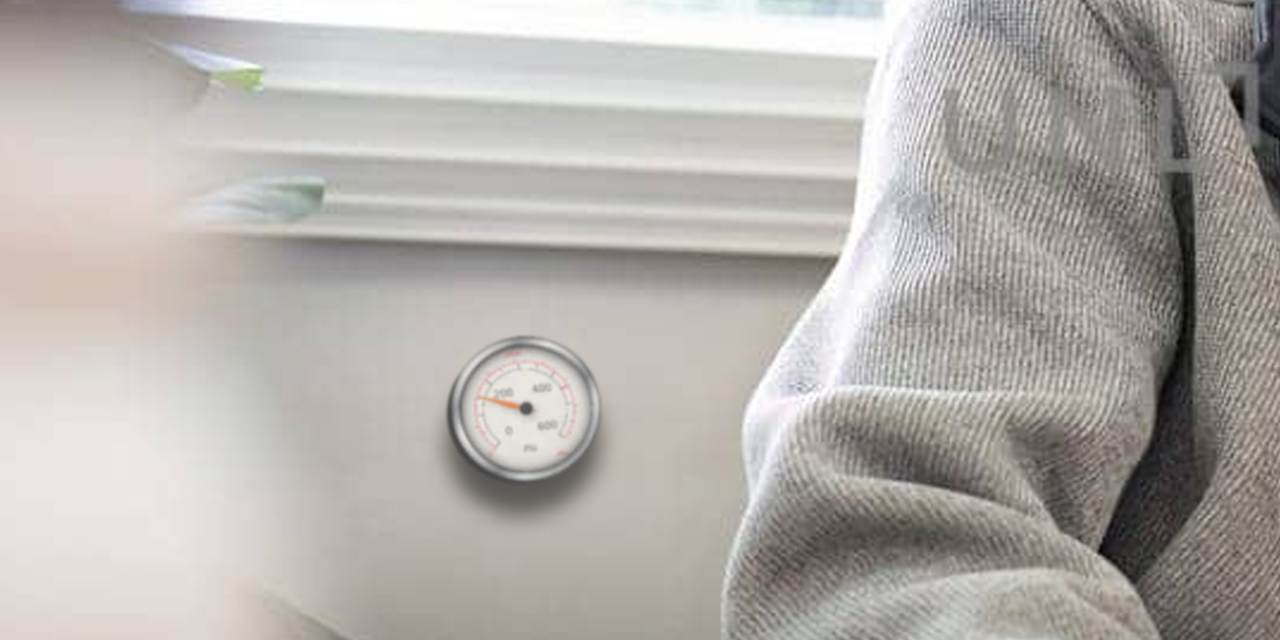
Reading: 150 psi
